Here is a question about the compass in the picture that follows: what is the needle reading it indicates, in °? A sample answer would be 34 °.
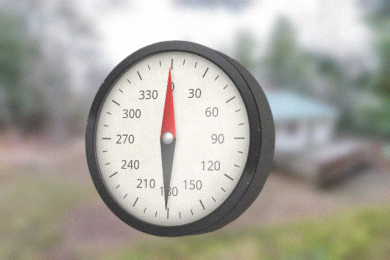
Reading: 0 °
